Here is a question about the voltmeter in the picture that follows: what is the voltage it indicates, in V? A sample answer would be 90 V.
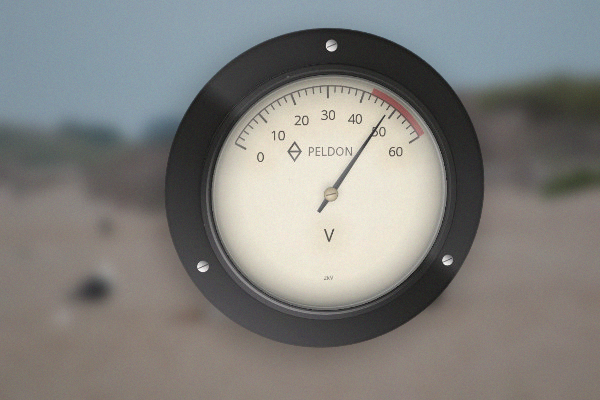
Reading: 48 V
